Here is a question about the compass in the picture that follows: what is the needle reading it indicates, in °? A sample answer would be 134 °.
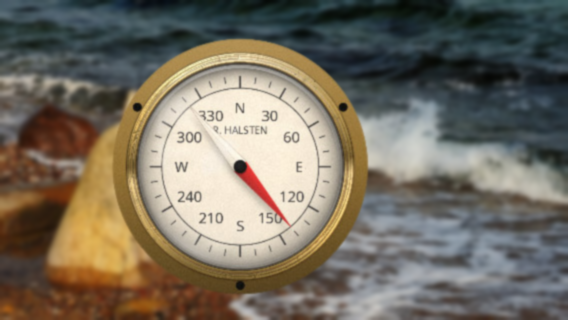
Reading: 140 °
